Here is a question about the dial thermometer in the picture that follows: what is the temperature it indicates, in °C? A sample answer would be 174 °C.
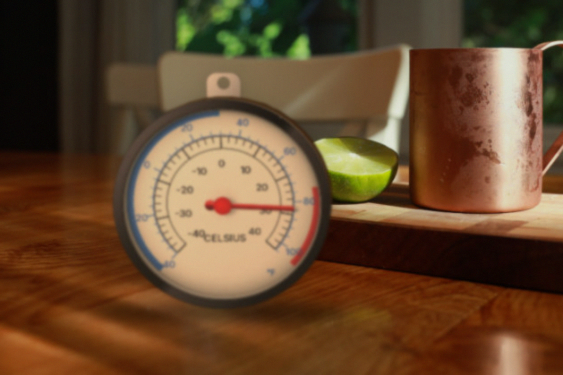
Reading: 28 °C
